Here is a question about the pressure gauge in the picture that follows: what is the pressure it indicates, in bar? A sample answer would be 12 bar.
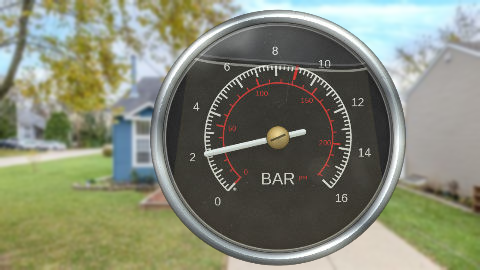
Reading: 2 bar
